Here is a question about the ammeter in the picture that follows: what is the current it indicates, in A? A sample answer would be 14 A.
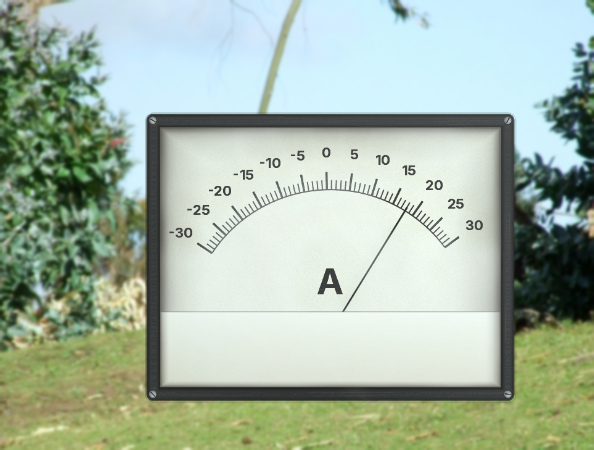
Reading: 18 A
